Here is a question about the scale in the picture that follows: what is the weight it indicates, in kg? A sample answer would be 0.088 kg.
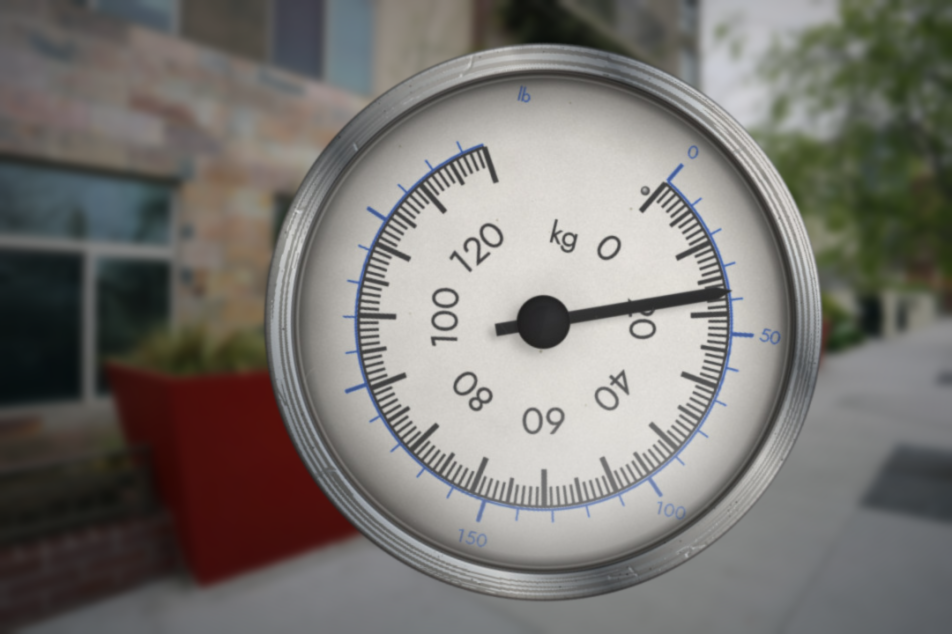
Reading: 17 kg
